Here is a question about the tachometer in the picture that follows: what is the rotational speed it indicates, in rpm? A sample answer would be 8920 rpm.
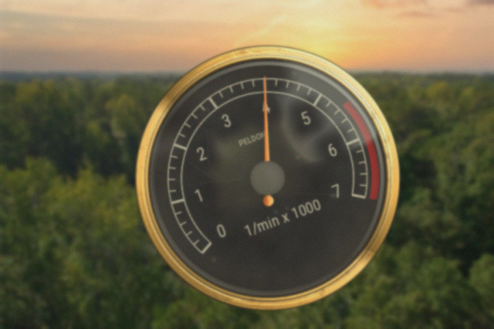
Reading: 4000 rpm
